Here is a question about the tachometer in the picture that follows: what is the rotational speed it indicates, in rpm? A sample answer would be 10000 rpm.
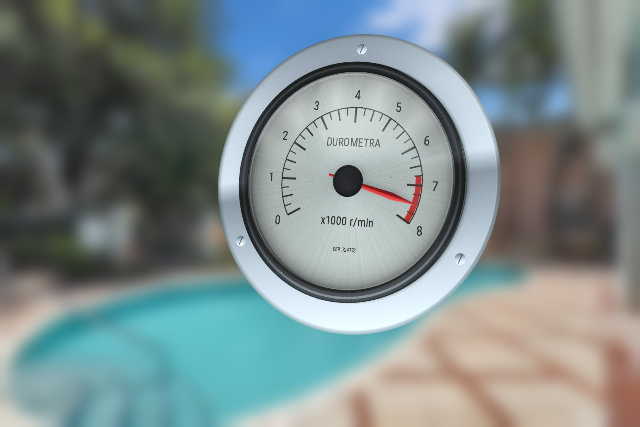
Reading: 7500 rpm
